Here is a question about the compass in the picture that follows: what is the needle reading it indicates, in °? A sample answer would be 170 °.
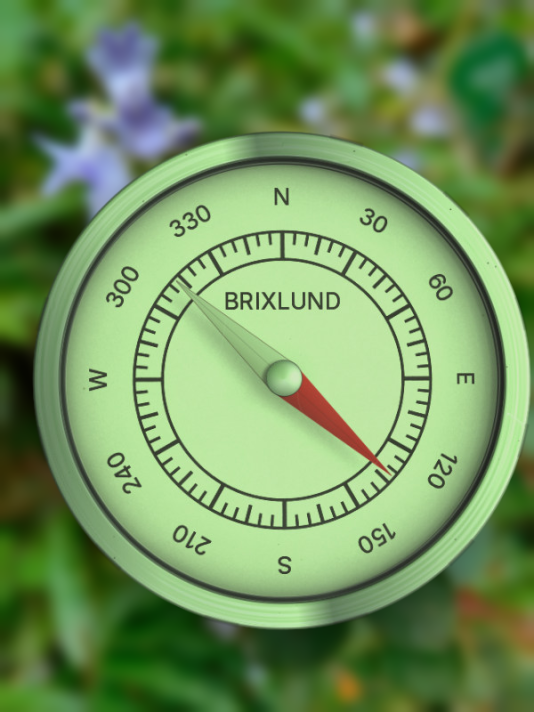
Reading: 132.5 °
